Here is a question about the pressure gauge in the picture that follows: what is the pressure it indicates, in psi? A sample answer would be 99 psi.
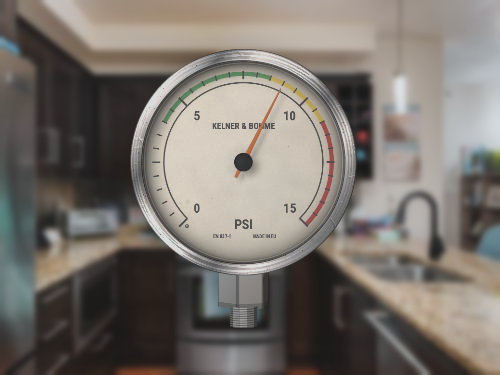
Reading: 9 psi
